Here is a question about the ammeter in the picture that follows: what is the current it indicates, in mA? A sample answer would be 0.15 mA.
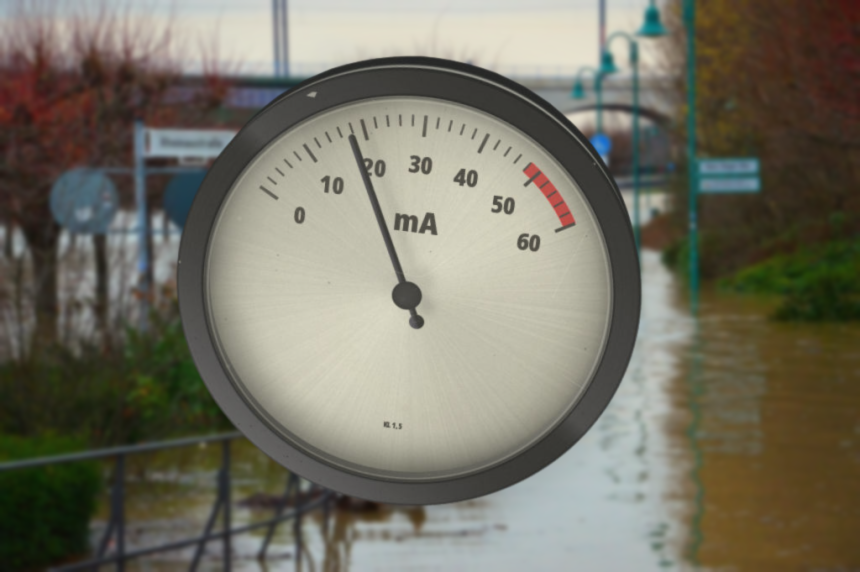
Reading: 18 mA
